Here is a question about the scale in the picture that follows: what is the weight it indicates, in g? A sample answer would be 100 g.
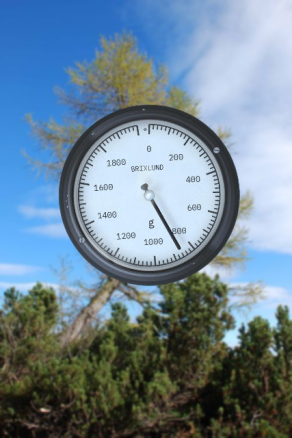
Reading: 860 g
